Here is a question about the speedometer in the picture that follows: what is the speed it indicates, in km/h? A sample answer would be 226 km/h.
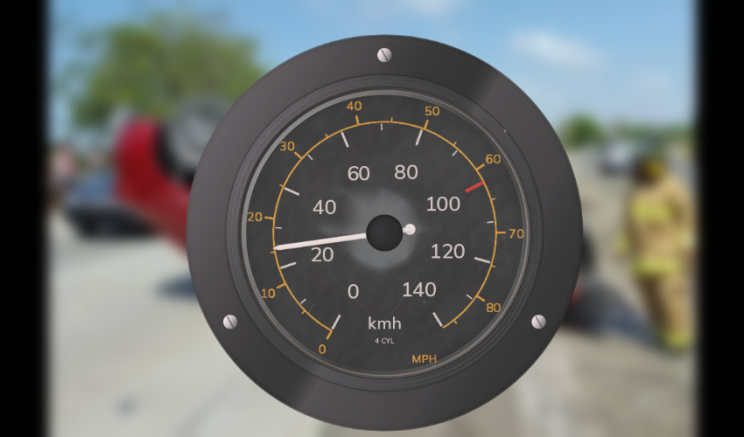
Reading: 25 km/h
